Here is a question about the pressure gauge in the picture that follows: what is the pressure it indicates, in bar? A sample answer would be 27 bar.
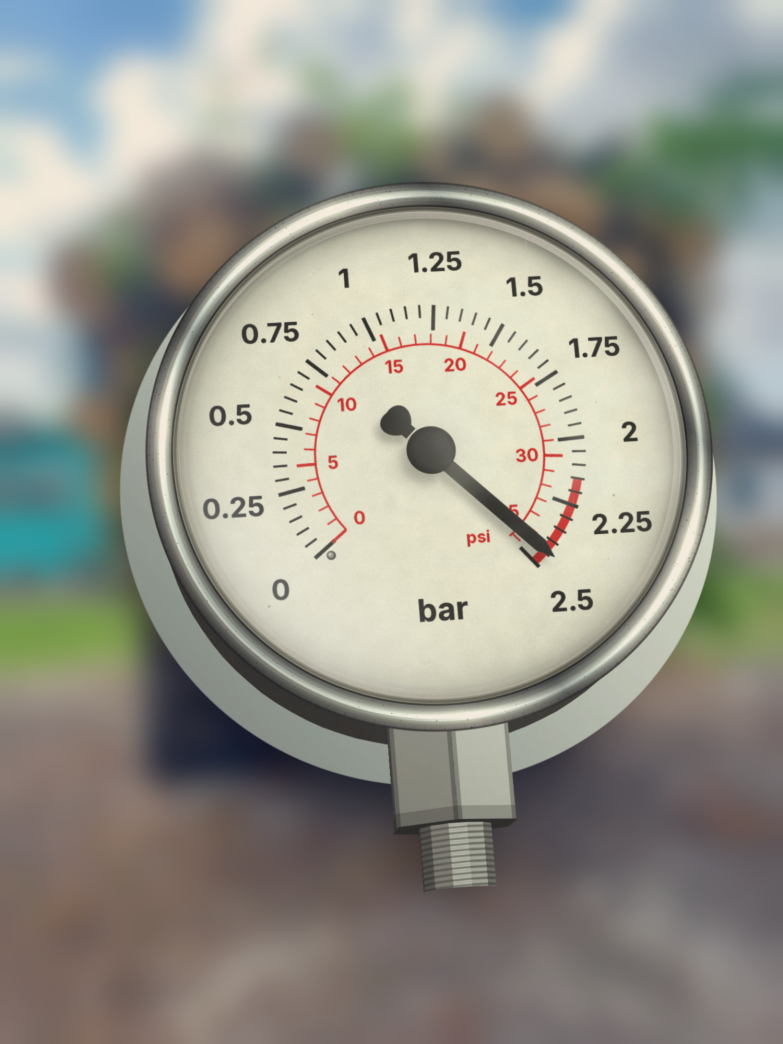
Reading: 2.45 bar
